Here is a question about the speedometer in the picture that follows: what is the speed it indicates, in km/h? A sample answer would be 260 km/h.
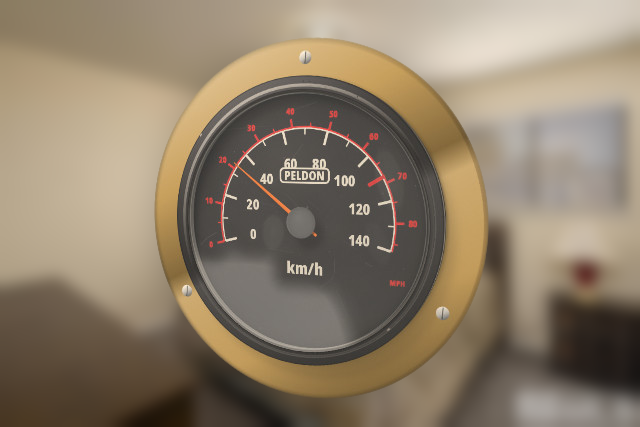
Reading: 35 km/h
